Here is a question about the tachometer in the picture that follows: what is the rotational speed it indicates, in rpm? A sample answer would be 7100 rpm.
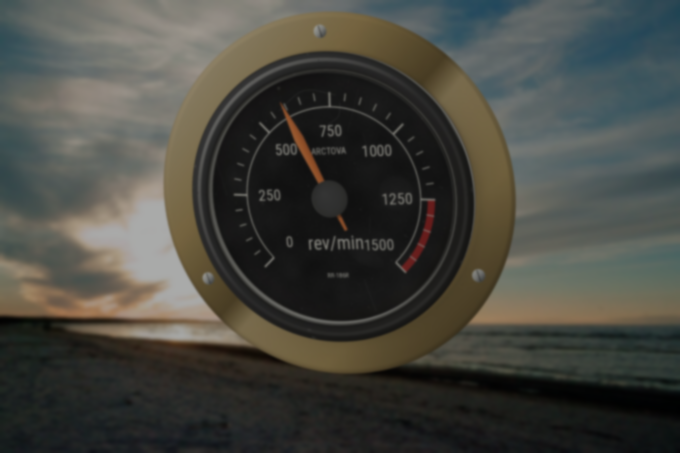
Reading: 600 rpm
